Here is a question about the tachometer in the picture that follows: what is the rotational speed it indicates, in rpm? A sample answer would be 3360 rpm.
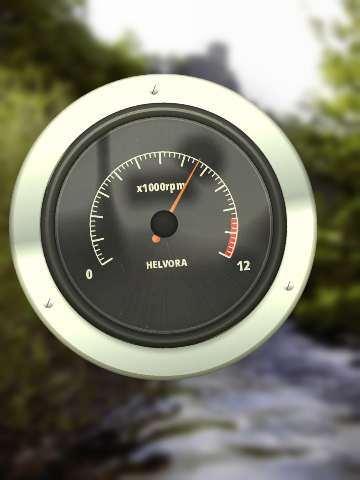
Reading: 7600 rpm
